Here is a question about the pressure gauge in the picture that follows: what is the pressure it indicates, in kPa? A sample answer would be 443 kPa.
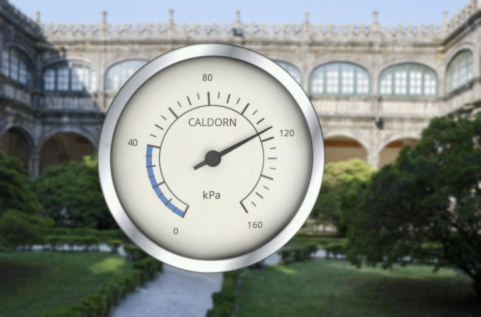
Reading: 115 kPa
